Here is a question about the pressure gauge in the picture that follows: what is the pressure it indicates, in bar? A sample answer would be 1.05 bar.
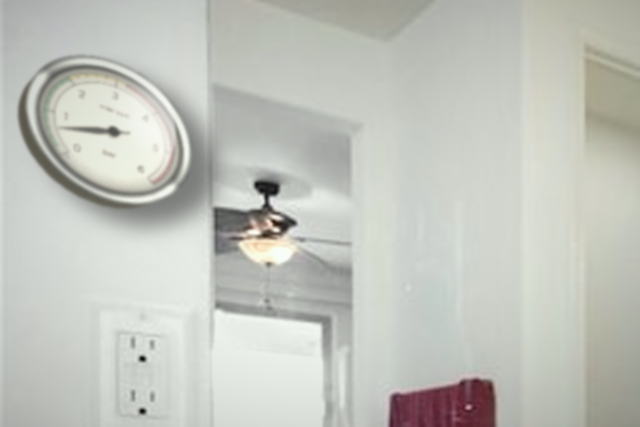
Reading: 0.6 bar
